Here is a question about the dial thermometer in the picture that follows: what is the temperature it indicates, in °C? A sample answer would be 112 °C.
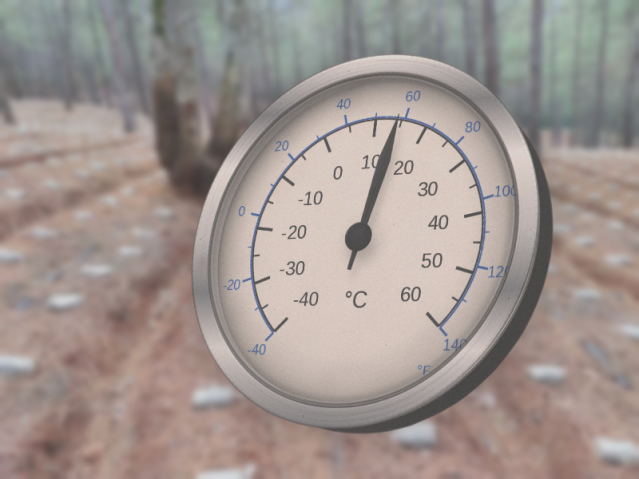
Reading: 15 °C
